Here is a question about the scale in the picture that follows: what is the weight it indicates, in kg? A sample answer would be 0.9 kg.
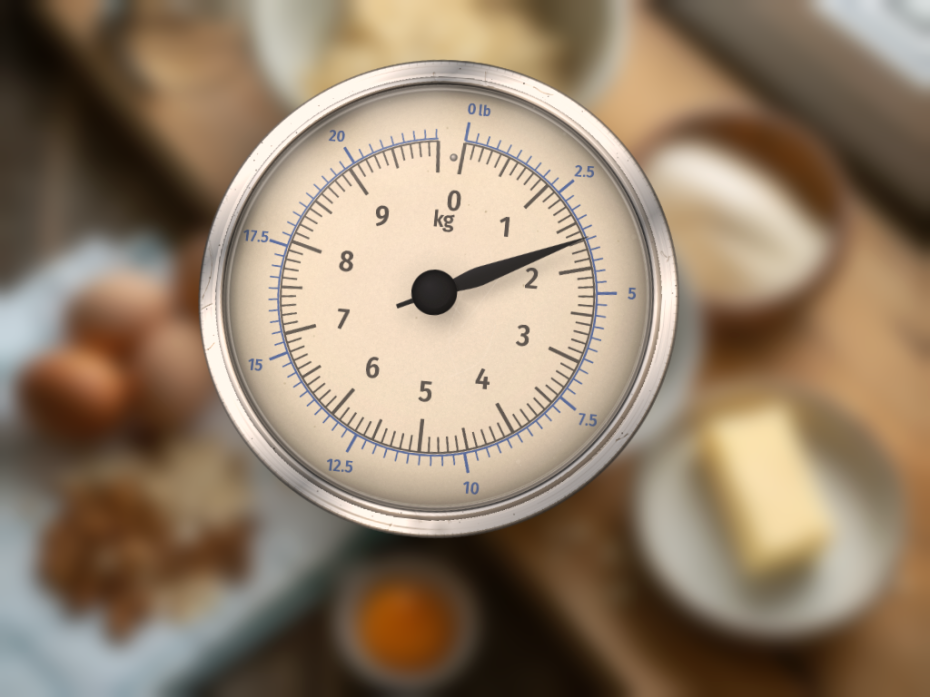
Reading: 1.7 kg
